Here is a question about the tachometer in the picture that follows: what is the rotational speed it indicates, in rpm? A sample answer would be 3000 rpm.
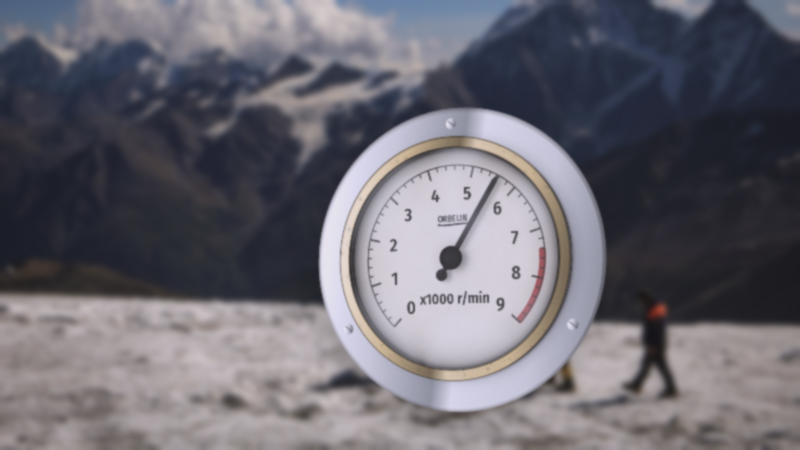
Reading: 5600 rpm
